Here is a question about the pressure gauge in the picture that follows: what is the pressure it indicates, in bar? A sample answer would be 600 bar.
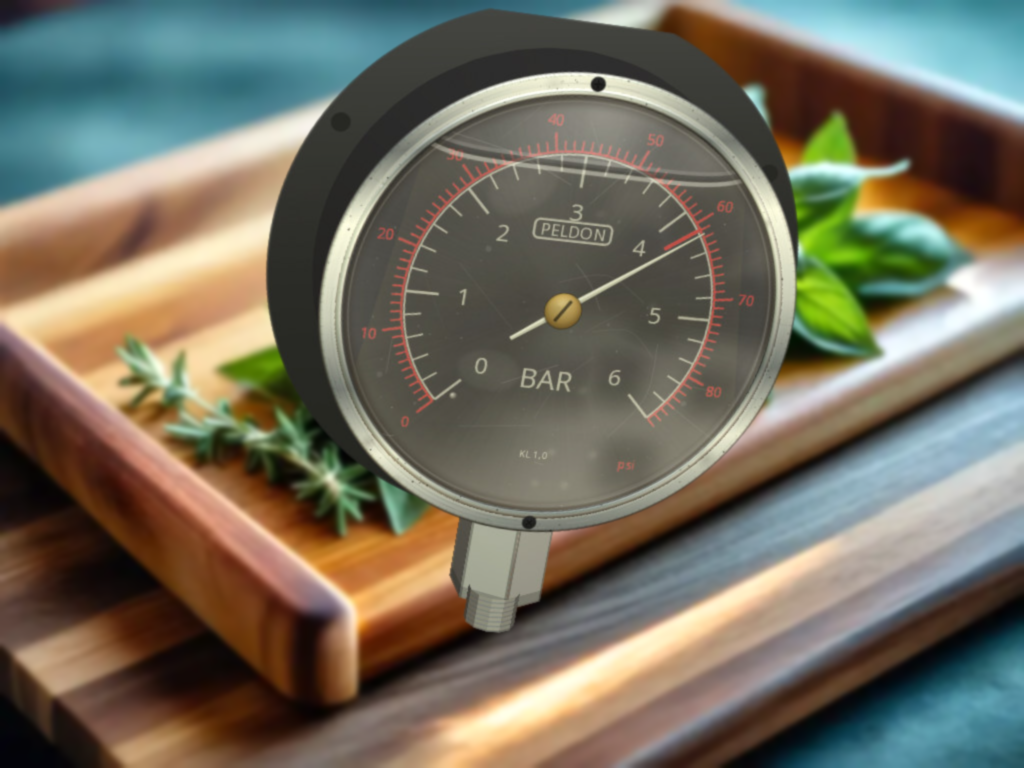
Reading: 4.2 bar
